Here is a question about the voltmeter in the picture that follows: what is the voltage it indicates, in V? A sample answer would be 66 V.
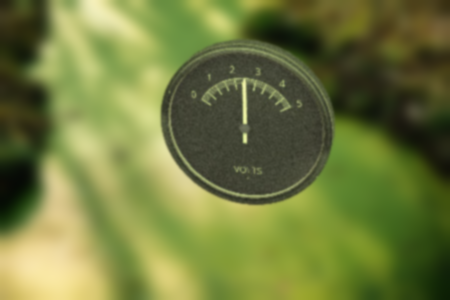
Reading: 2.5 V
